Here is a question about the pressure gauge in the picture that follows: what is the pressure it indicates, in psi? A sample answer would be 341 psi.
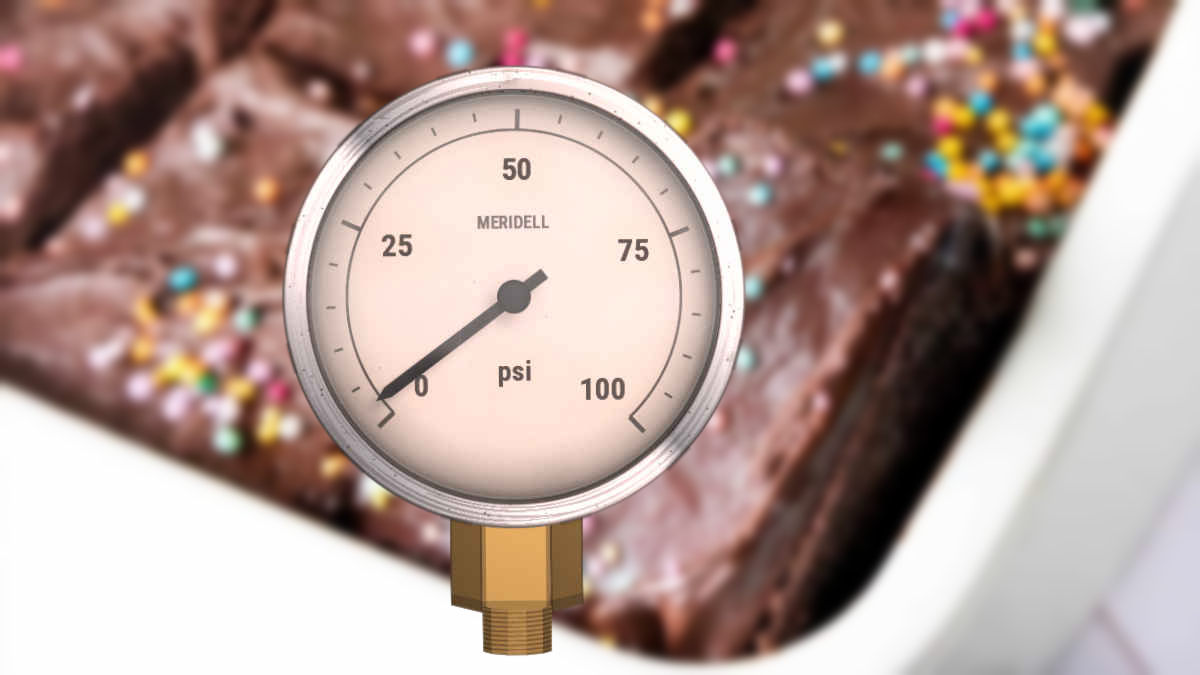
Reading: 2.5 psi
